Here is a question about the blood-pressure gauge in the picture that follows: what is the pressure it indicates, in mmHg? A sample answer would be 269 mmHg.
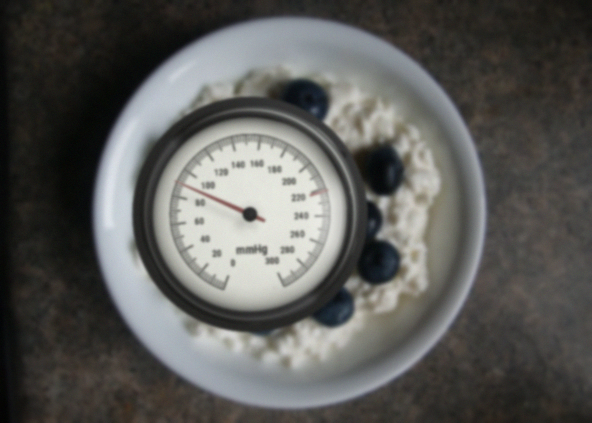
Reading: 90 mmHg
